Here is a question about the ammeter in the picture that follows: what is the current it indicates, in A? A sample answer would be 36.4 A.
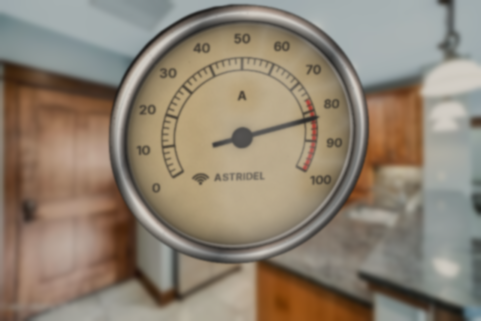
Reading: 82 A
